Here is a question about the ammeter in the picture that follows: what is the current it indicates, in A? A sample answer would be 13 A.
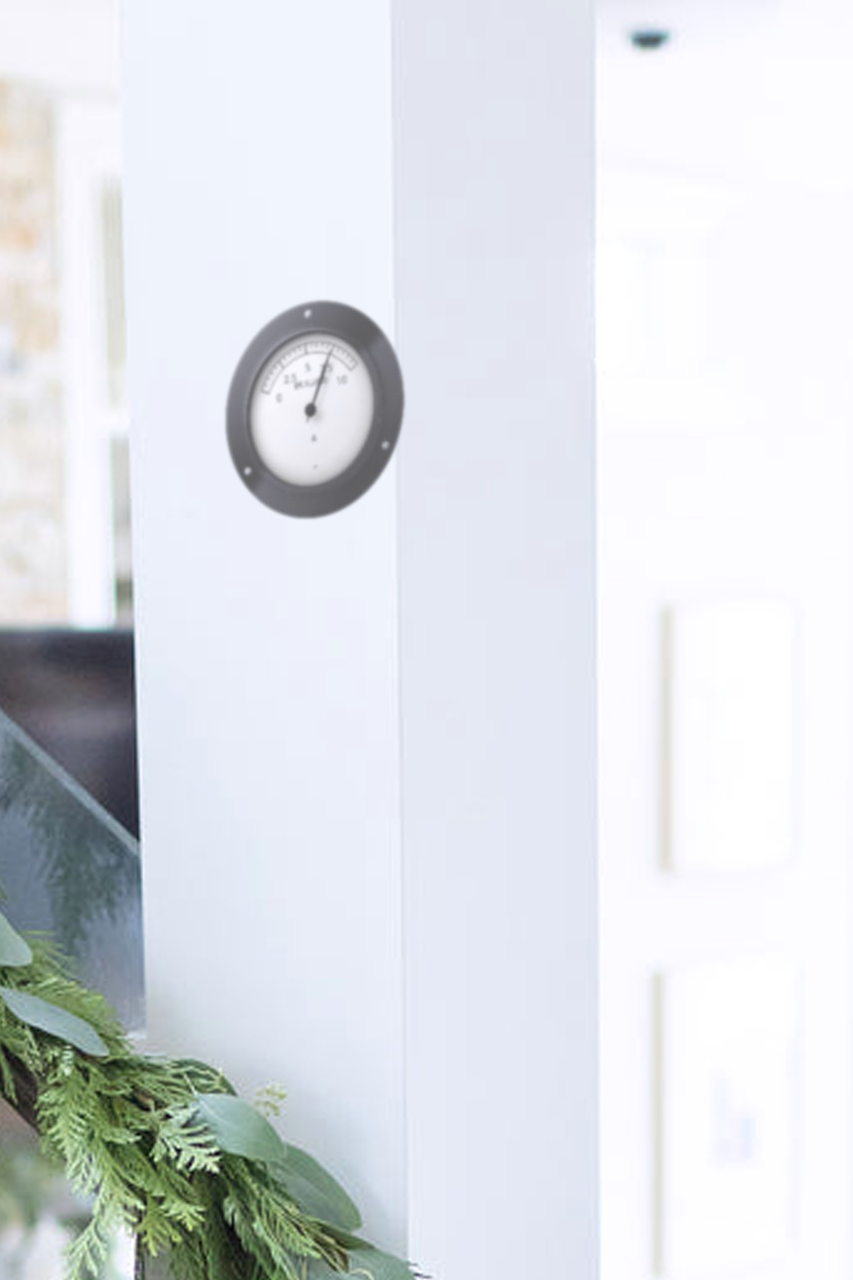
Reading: 7.5 A
